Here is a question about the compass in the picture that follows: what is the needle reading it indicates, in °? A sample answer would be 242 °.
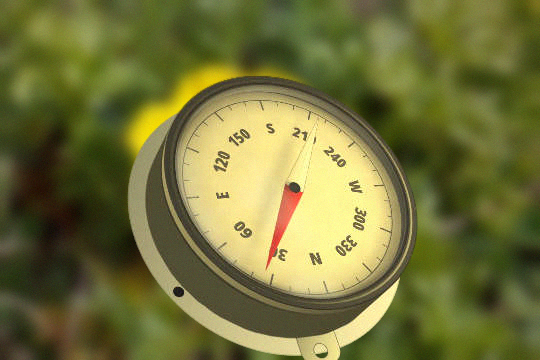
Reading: 35 °
